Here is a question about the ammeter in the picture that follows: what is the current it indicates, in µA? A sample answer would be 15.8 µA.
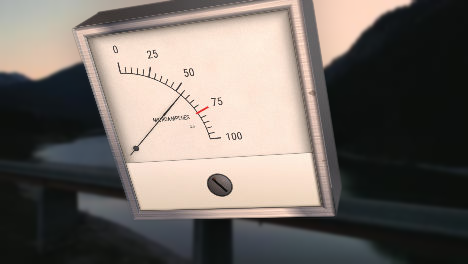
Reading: 55 µA
